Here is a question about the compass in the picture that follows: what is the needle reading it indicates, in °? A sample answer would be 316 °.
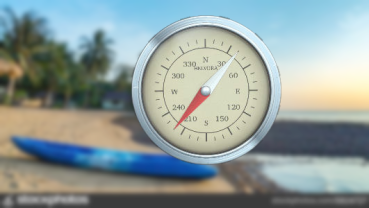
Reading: 220 °
